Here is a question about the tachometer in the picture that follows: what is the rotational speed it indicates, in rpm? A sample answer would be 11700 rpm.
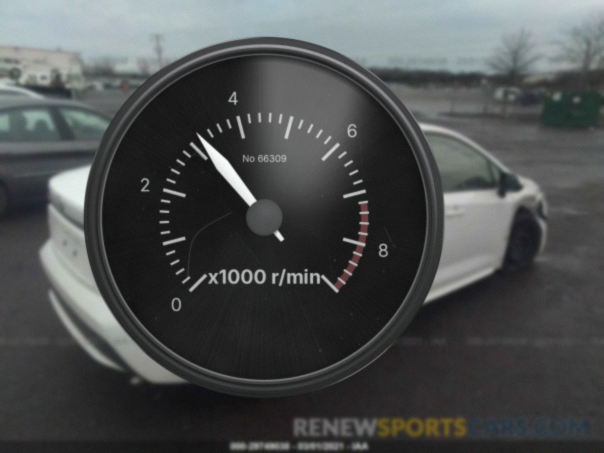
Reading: 3200 rpm
